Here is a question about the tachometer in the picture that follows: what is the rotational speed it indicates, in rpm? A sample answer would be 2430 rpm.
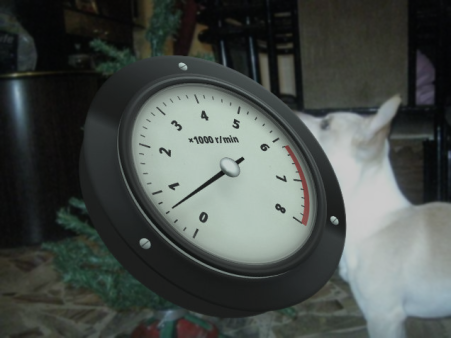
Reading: 600 rpm
